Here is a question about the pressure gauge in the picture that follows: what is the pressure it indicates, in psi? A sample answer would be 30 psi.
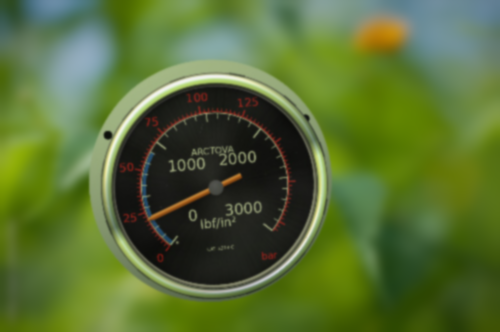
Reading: 300 psi
